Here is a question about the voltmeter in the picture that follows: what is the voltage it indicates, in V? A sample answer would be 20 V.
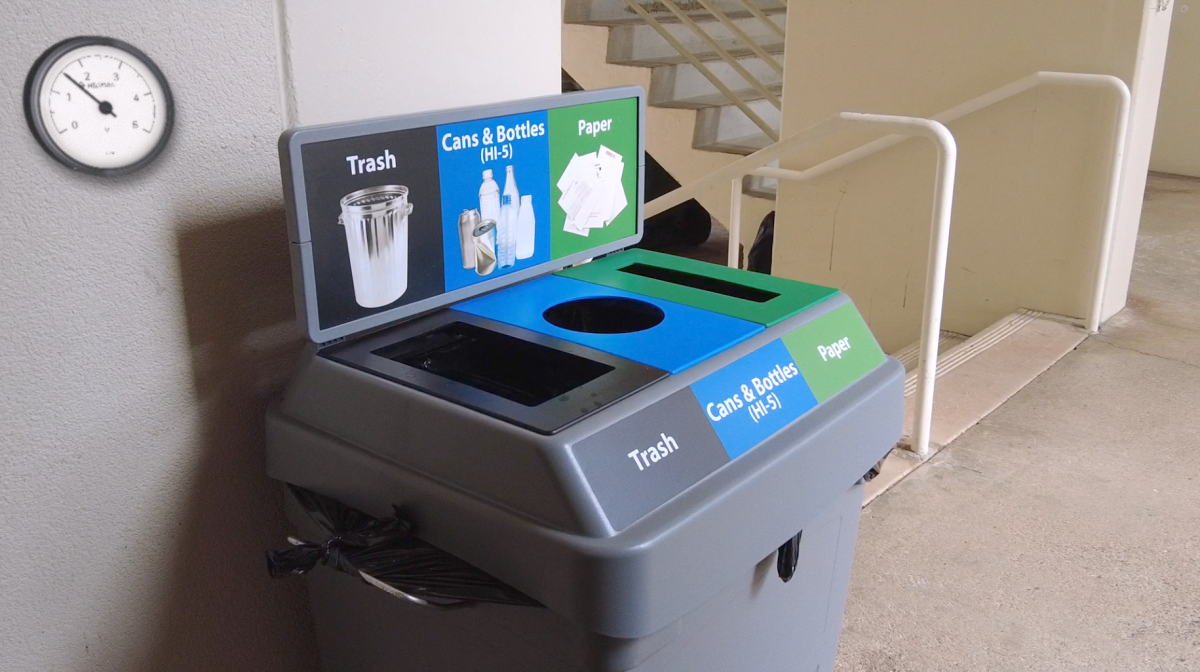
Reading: 1.5 V
